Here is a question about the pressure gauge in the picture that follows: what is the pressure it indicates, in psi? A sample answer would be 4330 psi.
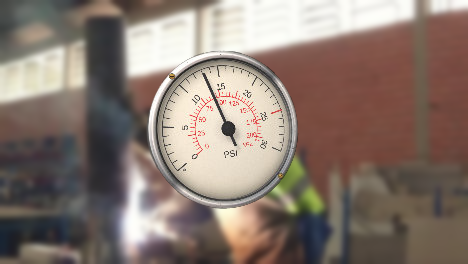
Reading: 13 psi
